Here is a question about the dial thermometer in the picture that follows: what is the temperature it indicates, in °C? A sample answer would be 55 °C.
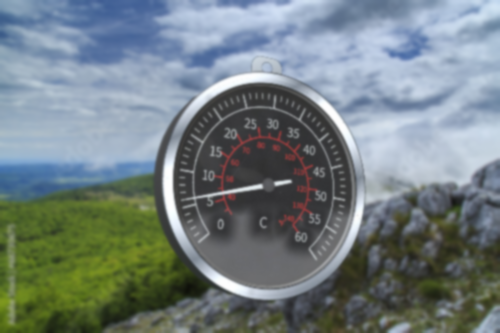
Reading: 6 °C
